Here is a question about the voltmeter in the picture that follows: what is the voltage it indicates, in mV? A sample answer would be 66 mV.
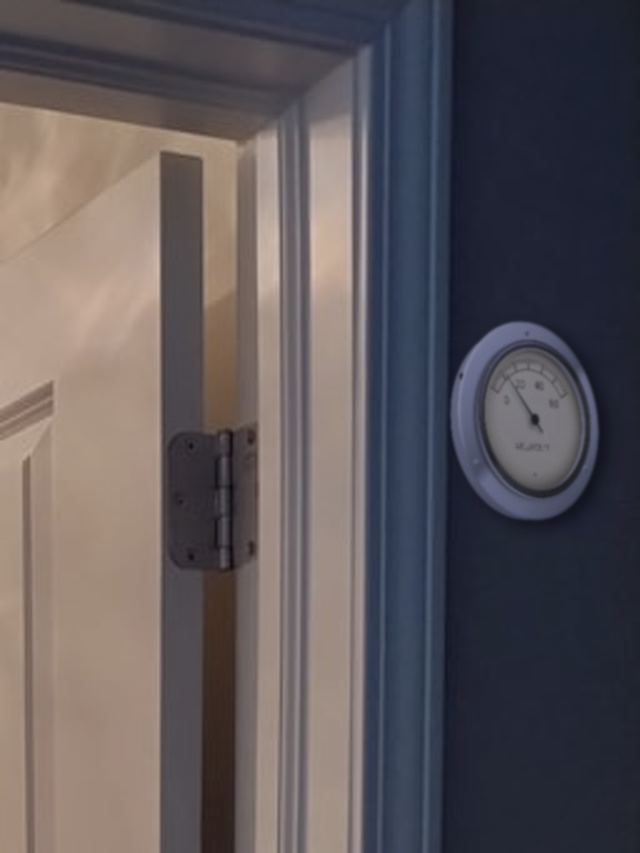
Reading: 10 mV
